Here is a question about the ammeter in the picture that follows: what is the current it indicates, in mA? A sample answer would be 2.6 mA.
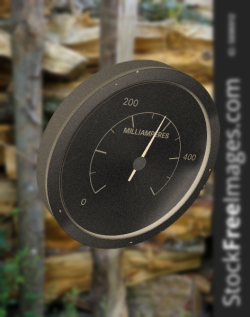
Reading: 275 mA
